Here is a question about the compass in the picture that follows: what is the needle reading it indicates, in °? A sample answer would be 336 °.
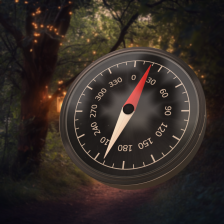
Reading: 20 °
